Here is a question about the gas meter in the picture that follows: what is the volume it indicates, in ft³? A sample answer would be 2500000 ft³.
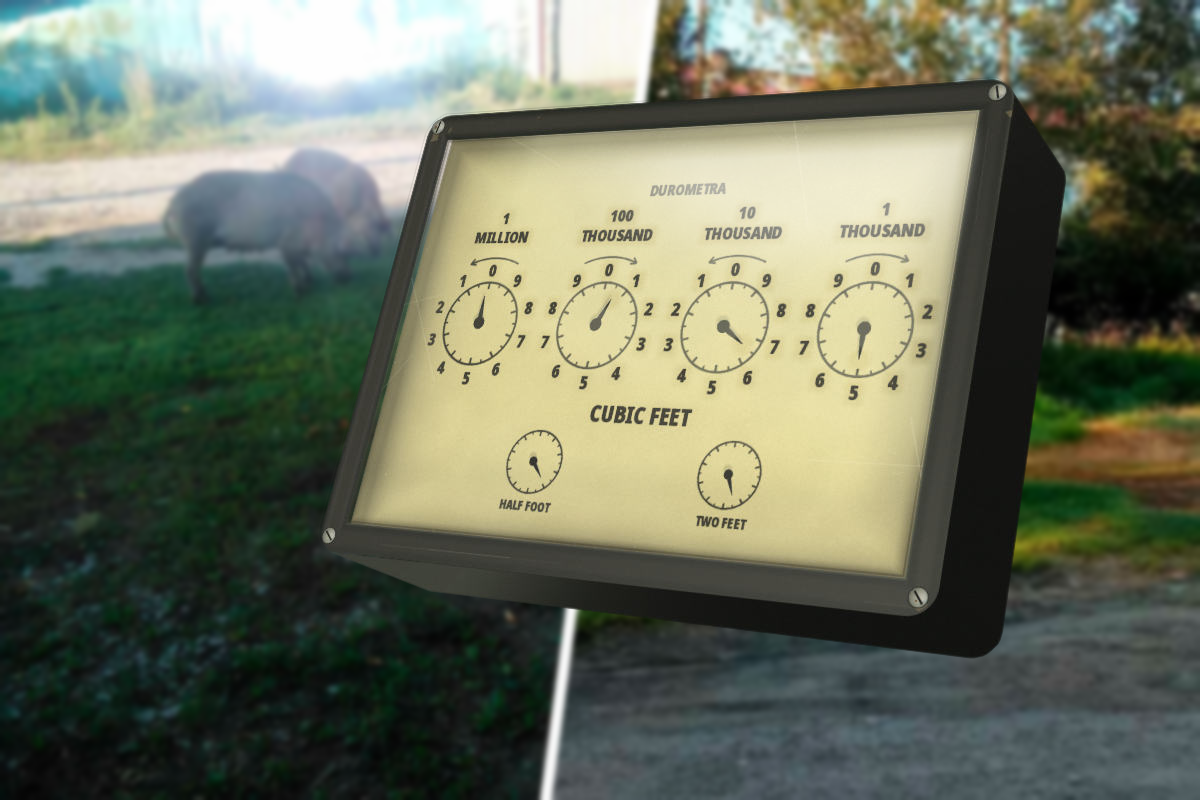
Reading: 6500 ft³
